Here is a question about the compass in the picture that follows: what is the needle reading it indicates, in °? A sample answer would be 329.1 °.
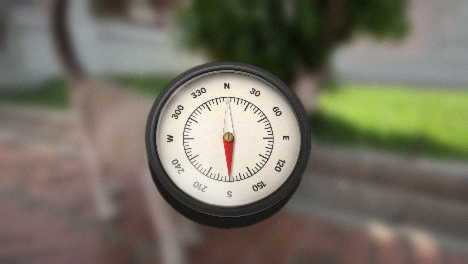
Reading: 180 °
